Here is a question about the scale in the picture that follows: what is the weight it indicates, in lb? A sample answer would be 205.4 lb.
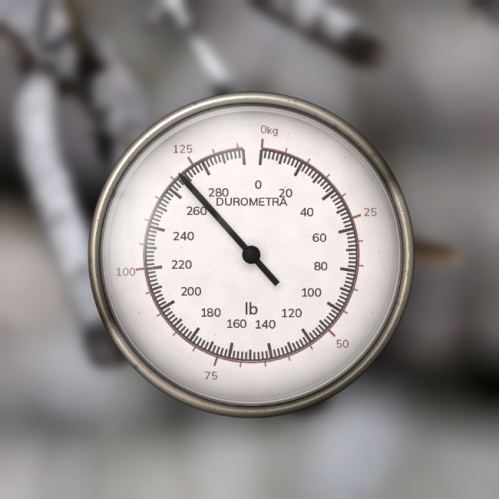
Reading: 268 lb
